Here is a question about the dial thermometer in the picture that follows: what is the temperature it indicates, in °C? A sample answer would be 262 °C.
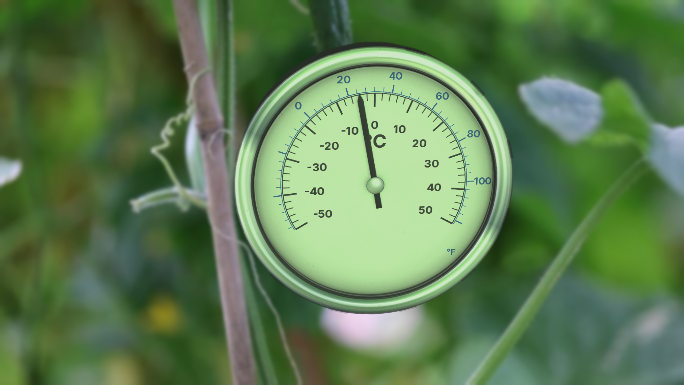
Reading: -4 °C
